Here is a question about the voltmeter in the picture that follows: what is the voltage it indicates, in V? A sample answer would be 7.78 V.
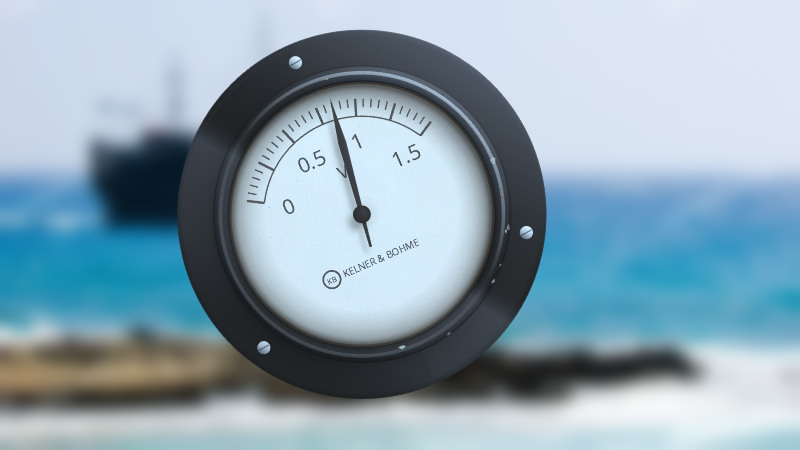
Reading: 0.85 V
